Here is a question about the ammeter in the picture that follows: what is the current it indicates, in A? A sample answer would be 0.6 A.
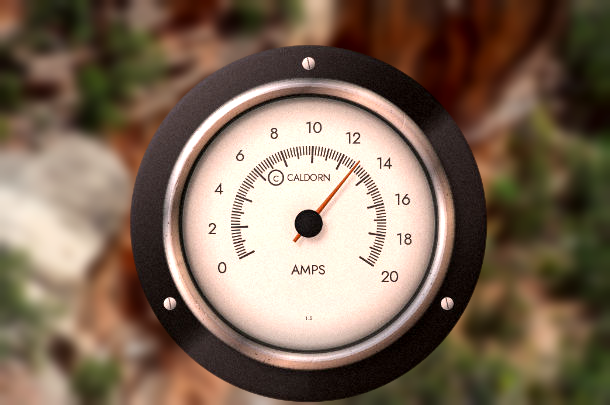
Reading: 13 A
